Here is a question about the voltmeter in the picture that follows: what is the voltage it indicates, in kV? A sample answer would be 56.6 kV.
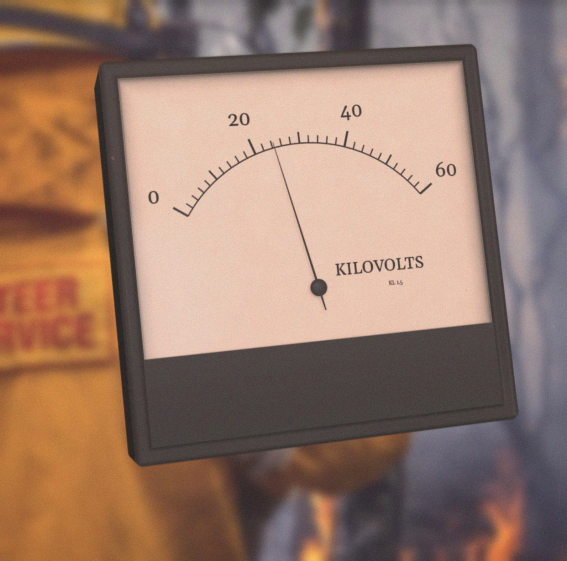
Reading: 24 kV
